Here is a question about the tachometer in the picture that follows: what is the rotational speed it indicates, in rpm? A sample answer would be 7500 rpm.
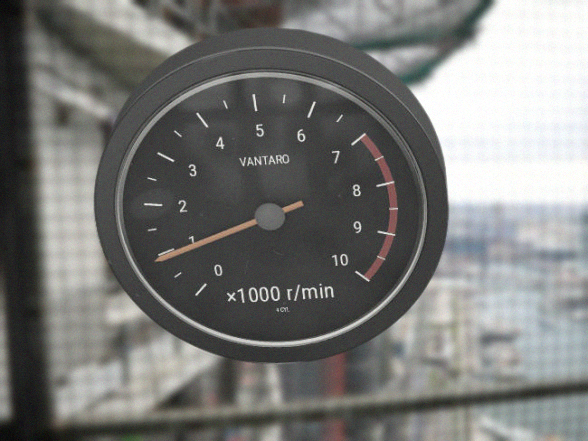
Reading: 1000 rpm
